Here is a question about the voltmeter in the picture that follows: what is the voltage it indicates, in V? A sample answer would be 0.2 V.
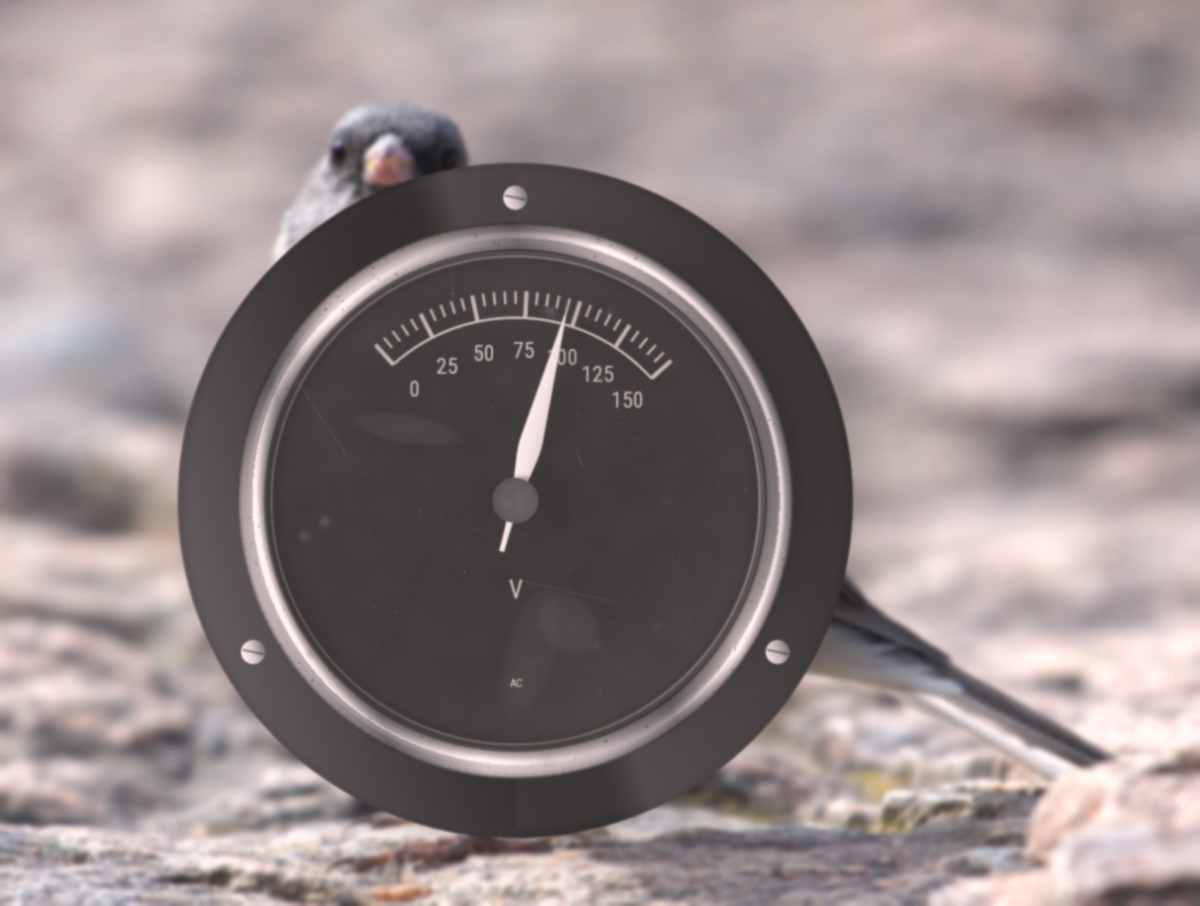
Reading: 95 V
